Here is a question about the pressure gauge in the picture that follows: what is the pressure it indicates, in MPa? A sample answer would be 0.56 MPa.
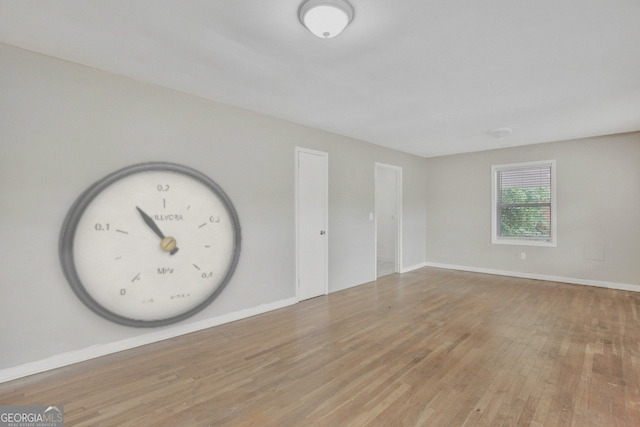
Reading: 0.15 MPa
